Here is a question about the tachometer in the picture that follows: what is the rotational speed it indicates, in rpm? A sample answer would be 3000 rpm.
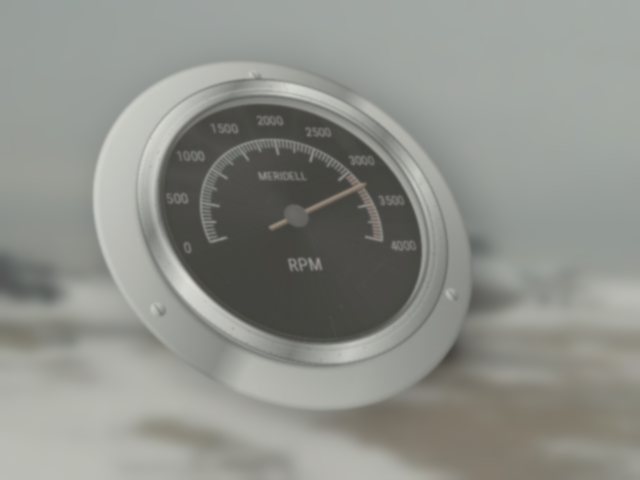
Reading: 3250 rpm
